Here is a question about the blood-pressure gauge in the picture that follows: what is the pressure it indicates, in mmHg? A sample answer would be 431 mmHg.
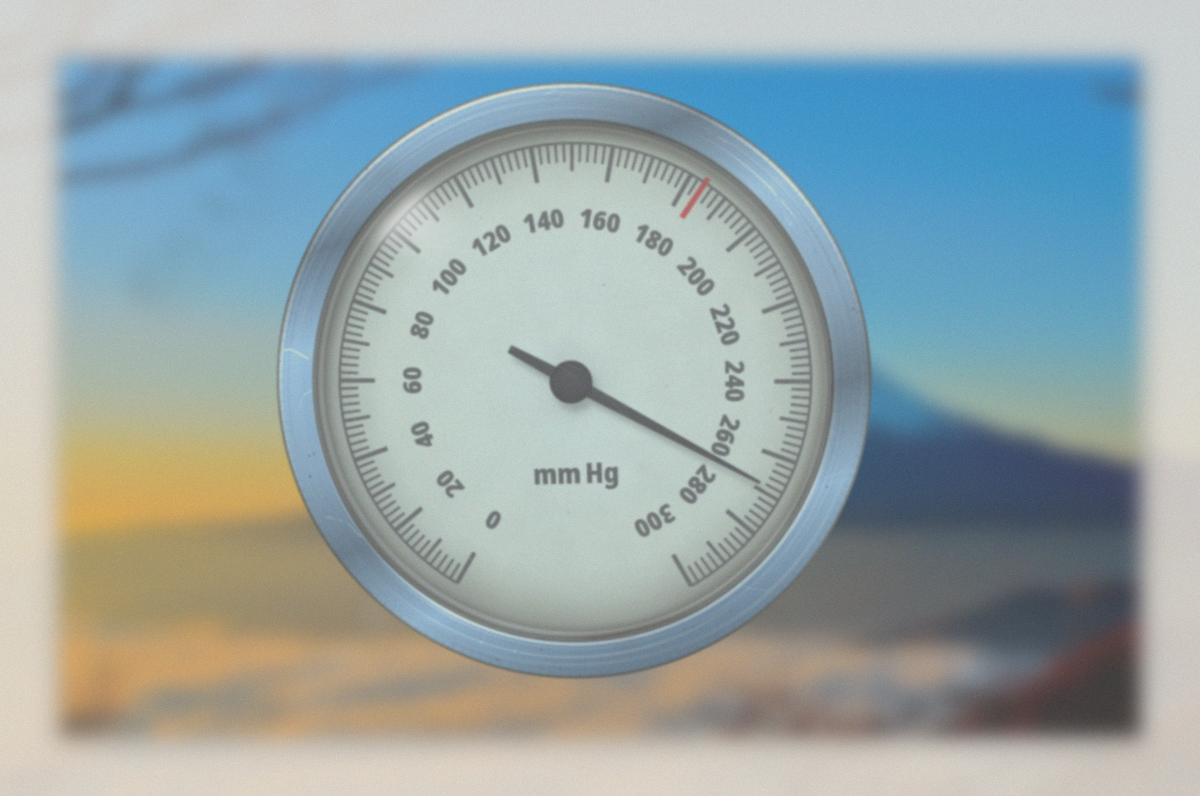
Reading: 268 mmHg
